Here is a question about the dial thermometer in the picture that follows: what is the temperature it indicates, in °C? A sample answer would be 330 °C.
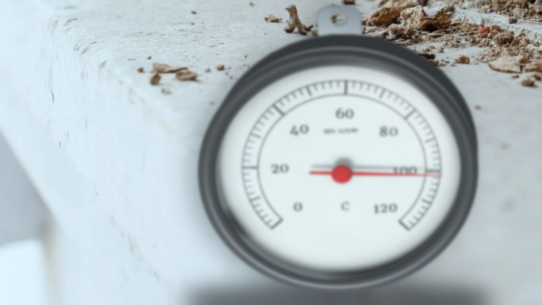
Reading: 100 °C
